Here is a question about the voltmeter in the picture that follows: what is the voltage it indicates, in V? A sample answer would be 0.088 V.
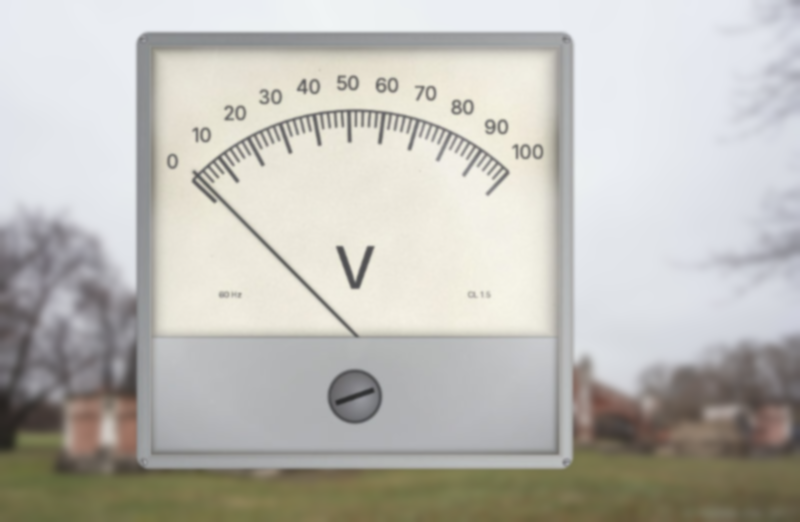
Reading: 2 V
